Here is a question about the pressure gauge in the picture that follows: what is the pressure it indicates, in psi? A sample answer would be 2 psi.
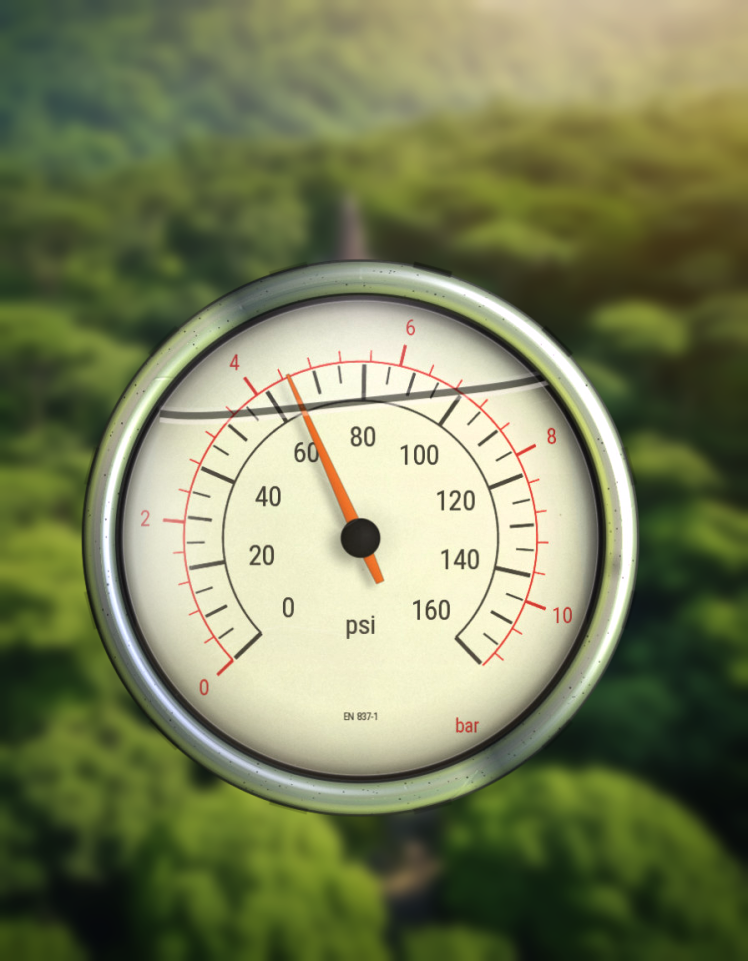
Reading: 65 psi
